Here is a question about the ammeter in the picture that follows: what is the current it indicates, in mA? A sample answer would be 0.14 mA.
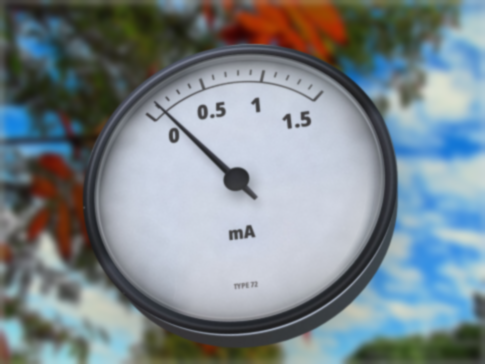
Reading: 0.1 mA
